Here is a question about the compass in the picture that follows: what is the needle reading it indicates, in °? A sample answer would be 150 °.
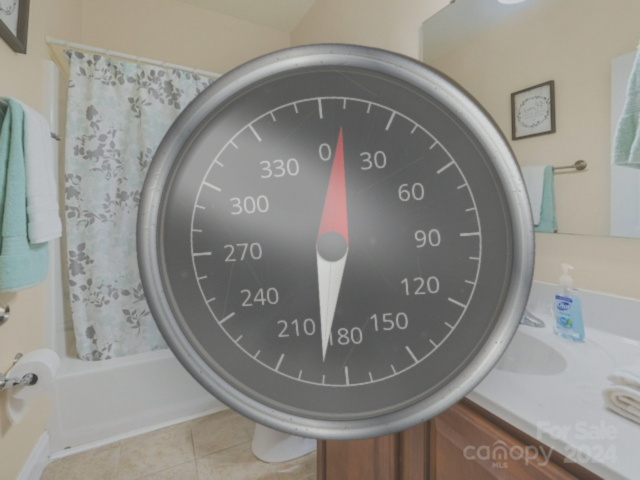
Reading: 10 °
